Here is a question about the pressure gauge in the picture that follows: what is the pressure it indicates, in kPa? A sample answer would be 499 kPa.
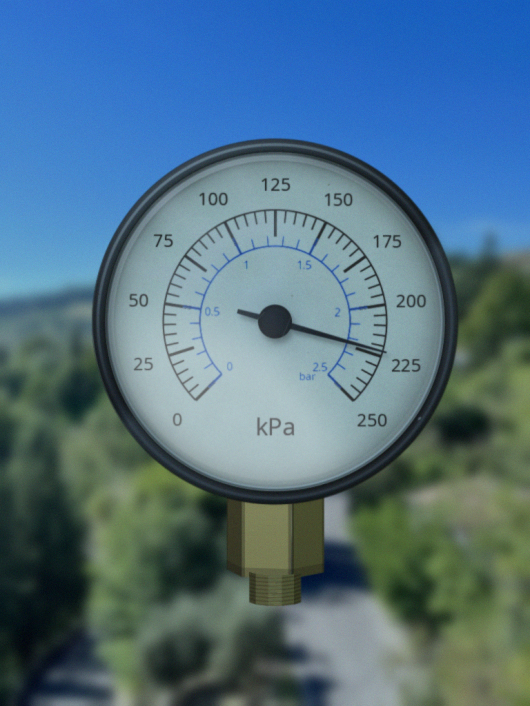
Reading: 222.5 kPa
